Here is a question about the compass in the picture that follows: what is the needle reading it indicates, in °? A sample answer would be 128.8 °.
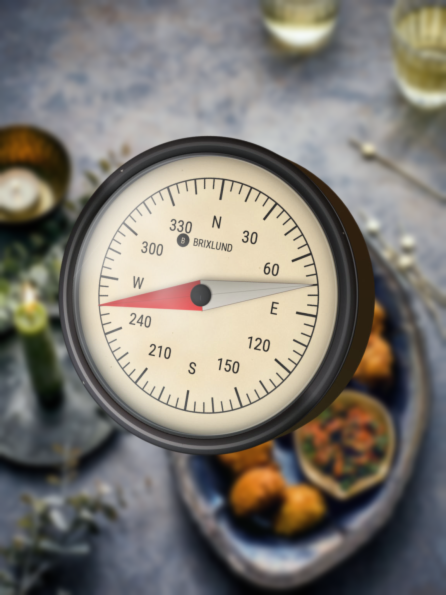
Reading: 255 °
